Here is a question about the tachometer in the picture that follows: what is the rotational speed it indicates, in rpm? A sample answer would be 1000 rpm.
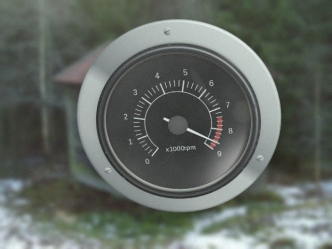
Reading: 8600 rpm
